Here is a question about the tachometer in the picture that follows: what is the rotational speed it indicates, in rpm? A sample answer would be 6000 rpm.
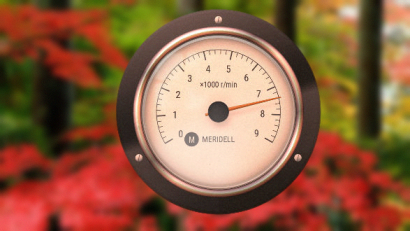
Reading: 7400 rpm
